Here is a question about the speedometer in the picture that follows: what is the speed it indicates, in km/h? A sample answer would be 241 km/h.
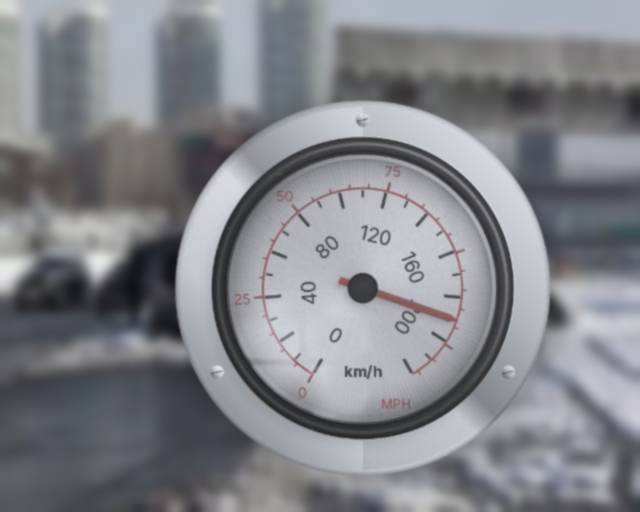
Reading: 190 km/h
